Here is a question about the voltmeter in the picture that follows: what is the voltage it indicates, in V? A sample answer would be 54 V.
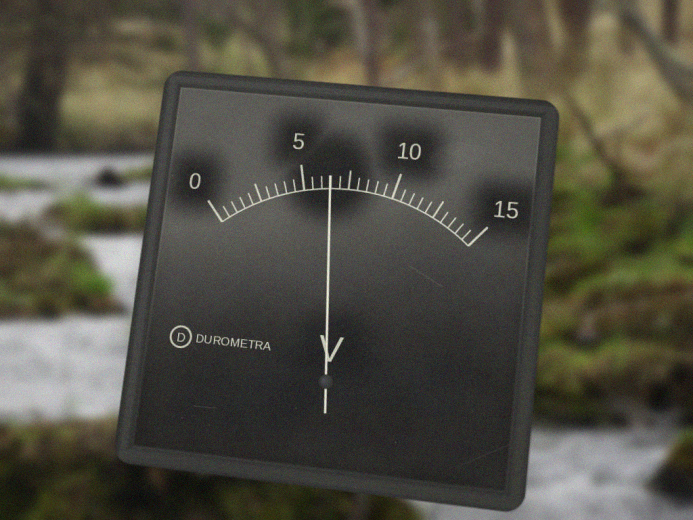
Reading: 6.5 V
